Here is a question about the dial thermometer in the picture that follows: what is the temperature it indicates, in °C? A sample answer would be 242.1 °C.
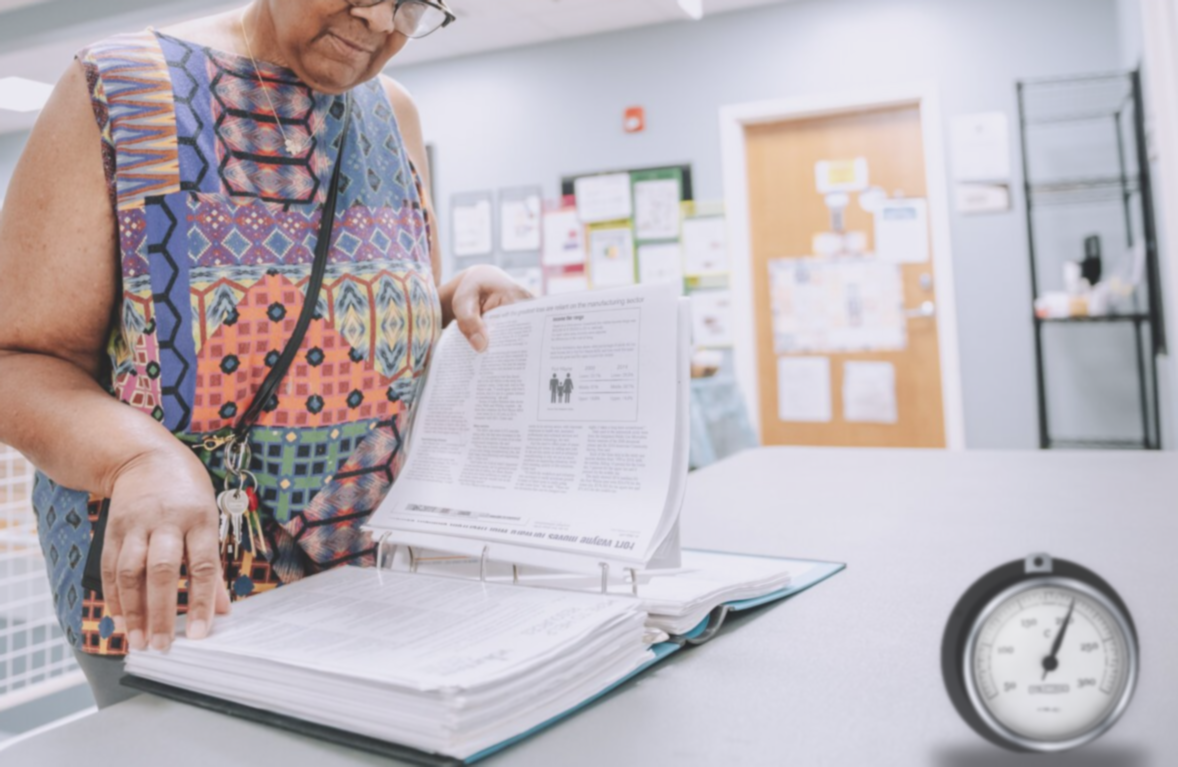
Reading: 200 °C
